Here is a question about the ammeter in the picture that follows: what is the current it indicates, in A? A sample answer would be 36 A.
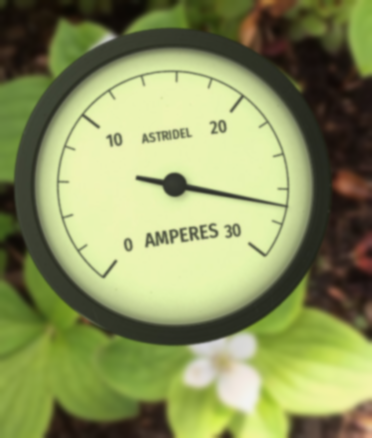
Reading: 27 A
